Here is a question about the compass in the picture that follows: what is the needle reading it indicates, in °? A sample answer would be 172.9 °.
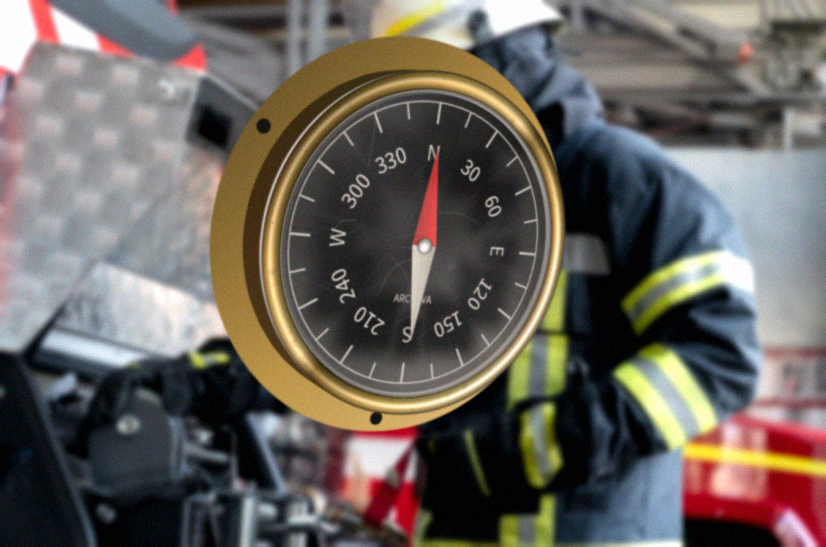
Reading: 0 °
